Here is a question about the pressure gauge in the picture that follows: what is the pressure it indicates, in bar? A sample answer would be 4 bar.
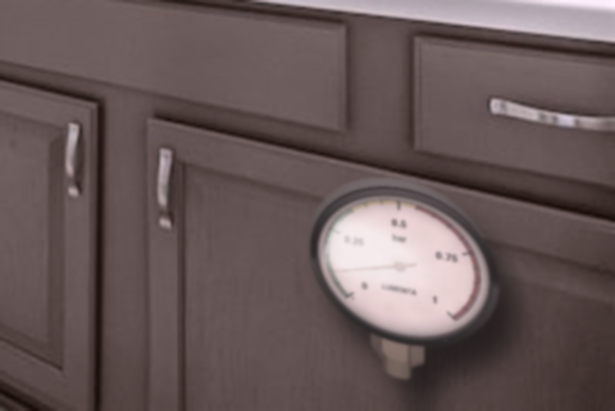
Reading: 0.1 bar
